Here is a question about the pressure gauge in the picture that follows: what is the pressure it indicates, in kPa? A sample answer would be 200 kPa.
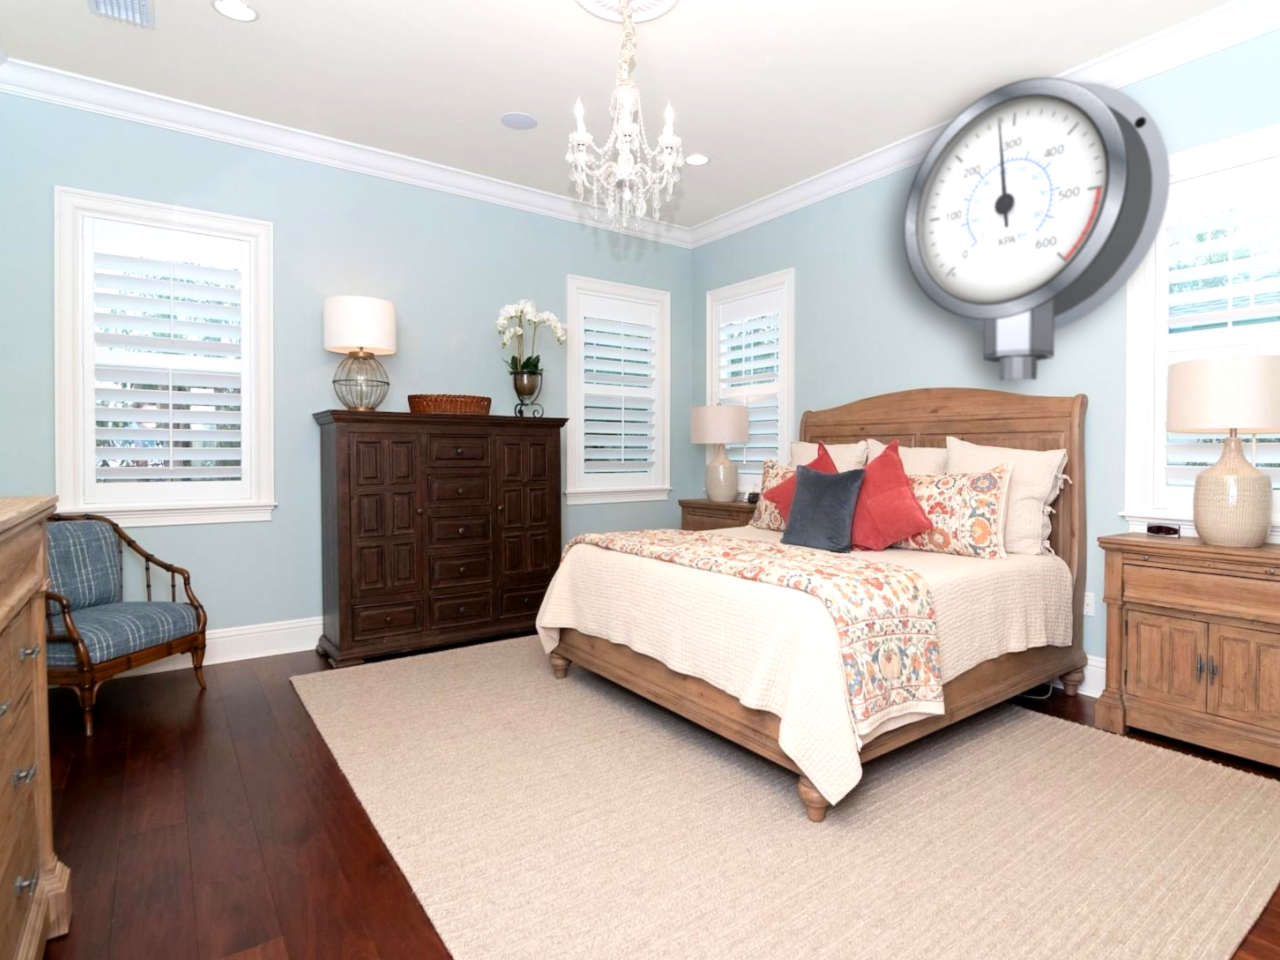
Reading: 280 kPa
